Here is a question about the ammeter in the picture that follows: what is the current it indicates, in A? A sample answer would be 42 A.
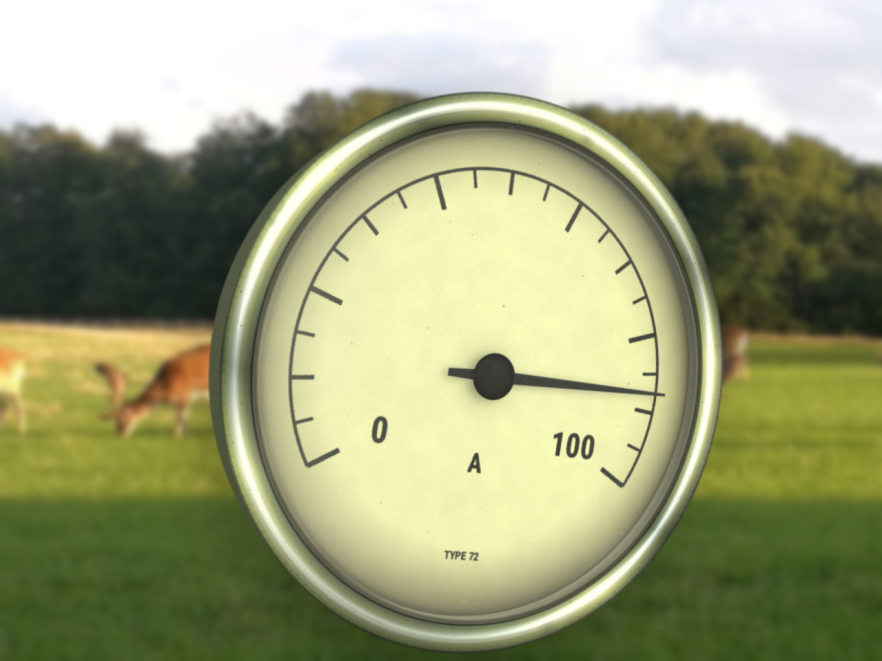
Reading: 87.5 A
